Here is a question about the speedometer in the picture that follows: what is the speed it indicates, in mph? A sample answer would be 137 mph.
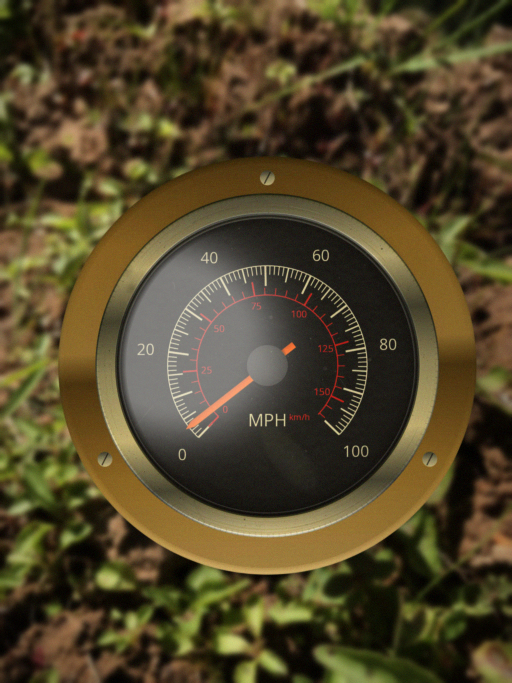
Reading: 3 mph
